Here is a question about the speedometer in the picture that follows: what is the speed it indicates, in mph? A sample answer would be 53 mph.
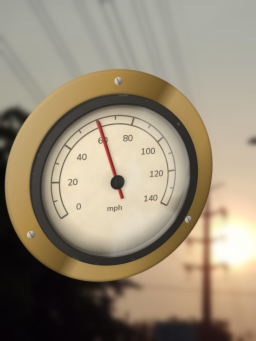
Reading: 60 mph
